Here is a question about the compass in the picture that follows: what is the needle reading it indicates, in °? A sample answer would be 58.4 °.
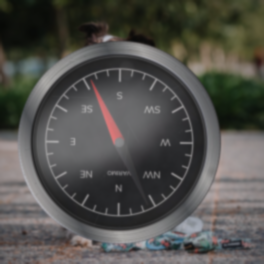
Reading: 155 °
